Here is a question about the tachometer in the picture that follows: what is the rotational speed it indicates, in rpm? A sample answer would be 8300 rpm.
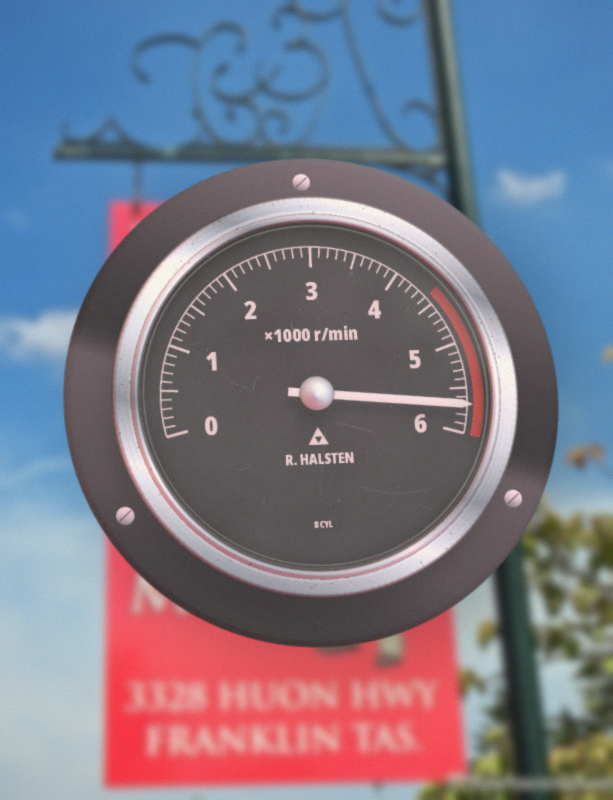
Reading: 5700 rpm
